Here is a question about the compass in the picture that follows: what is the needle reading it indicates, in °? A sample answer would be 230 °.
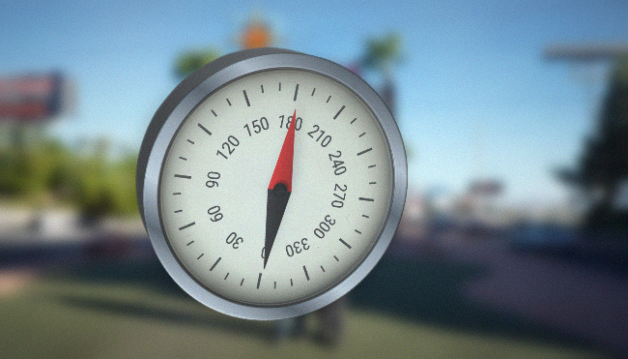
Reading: 180 °
